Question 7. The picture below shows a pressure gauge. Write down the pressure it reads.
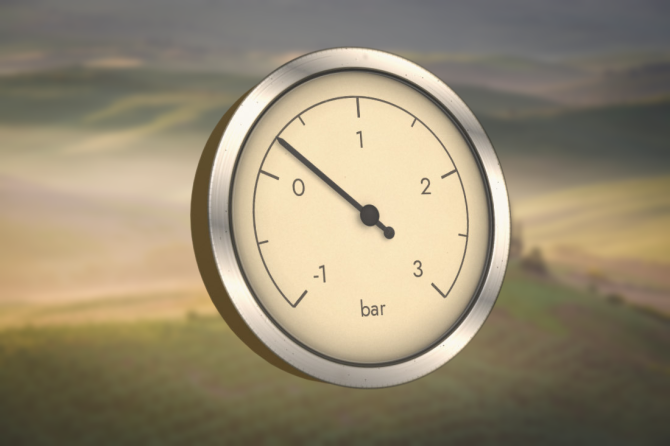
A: 0.25 bar
